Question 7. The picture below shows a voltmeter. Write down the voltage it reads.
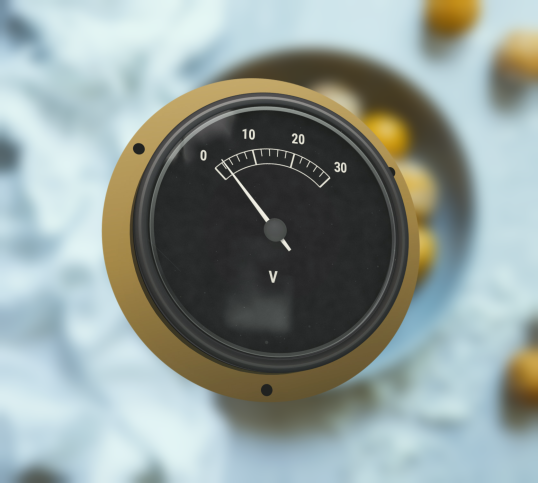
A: 2 V
